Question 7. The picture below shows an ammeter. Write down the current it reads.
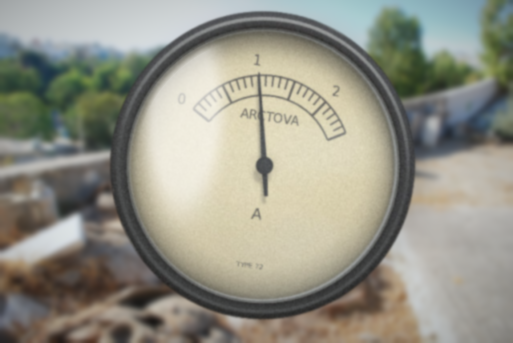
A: 1 A
